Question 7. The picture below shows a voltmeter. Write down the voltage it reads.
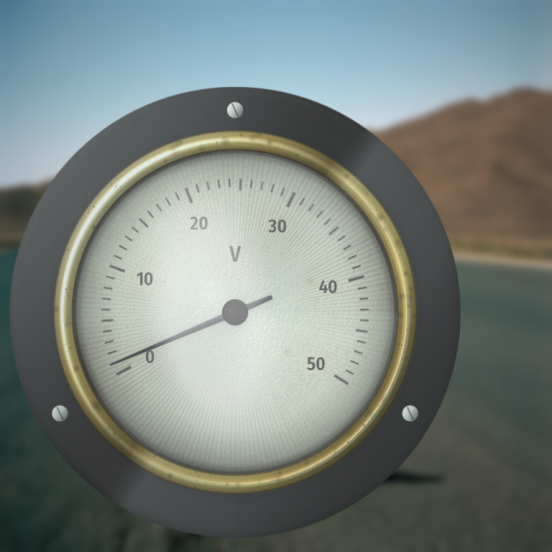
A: 1 V
